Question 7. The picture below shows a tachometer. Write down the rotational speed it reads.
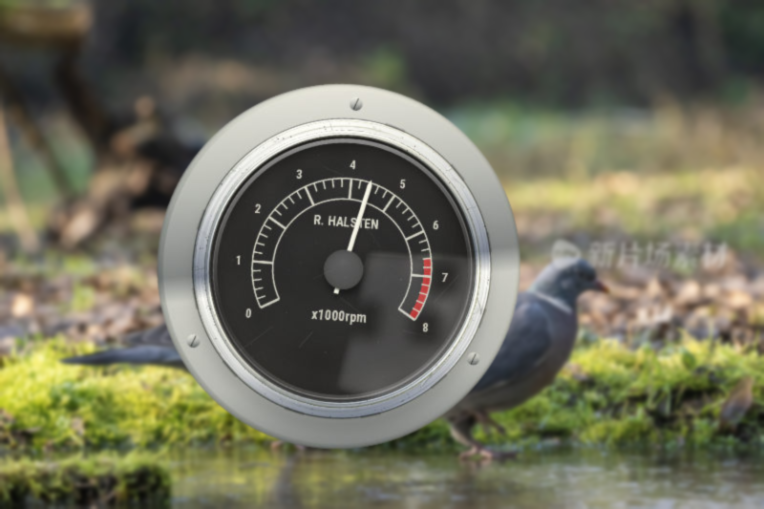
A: 4400 rpm
